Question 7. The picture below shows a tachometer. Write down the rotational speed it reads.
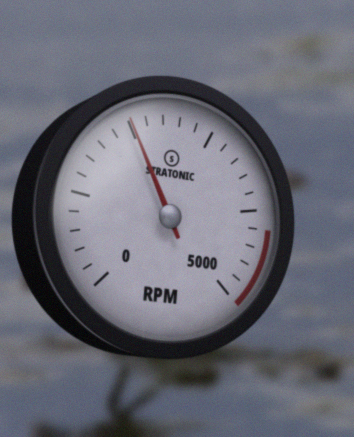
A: 2000 rpm
